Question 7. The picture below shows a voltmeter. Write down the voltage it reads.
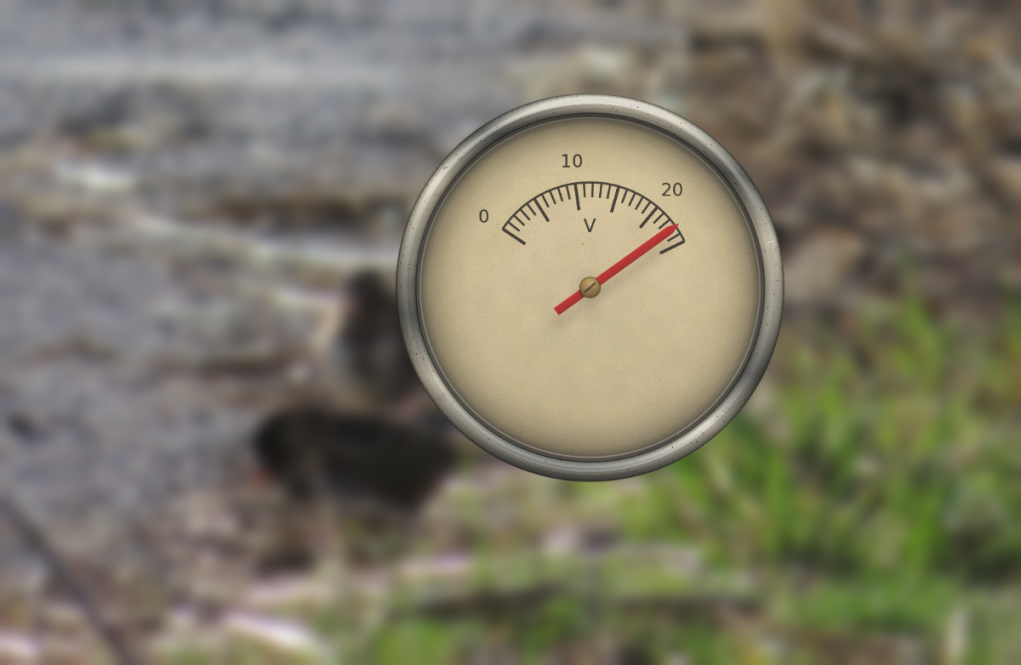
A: 23 V
